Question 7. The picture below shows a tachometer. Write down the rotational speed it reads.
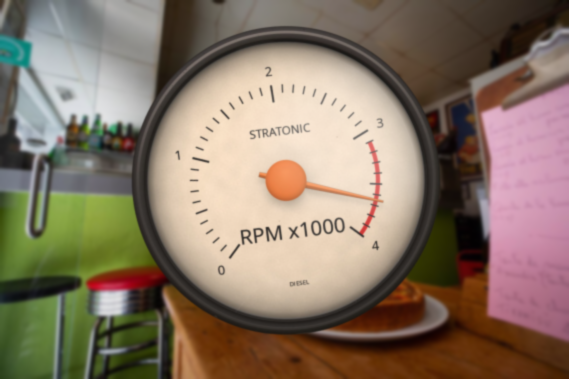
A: 3650 rpm
